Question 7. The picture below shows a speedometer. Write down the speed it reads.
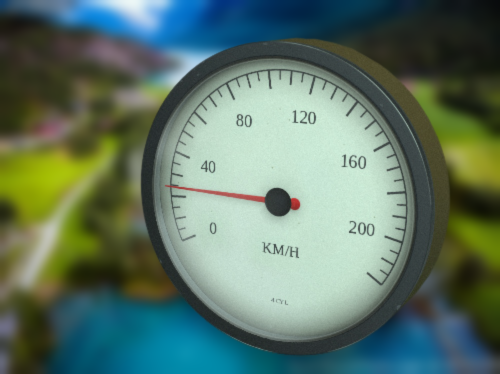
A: 25 km/h
